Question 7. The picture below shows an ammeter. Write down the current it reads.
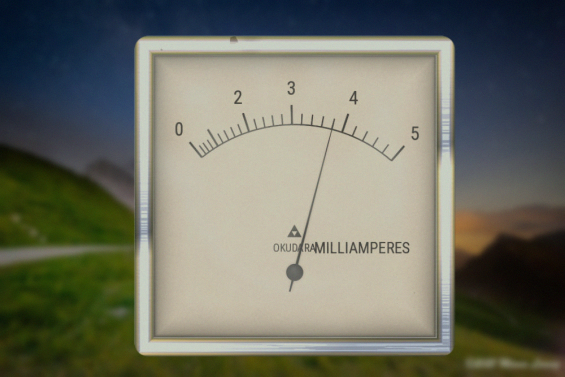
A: 3.8 mA
